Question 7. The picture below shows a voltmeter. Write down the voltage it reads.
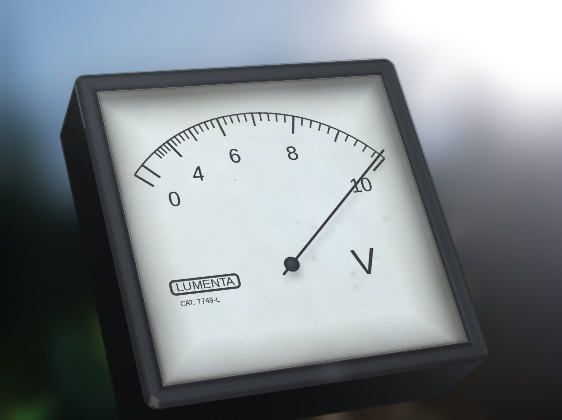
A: 9.9 V
